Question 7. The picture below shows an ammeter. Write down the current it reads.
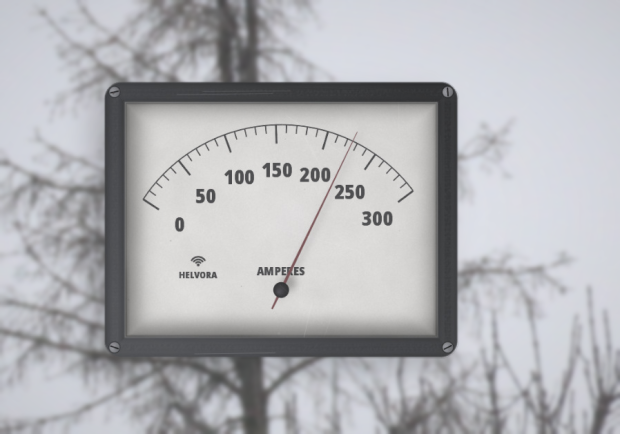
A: 225 A
